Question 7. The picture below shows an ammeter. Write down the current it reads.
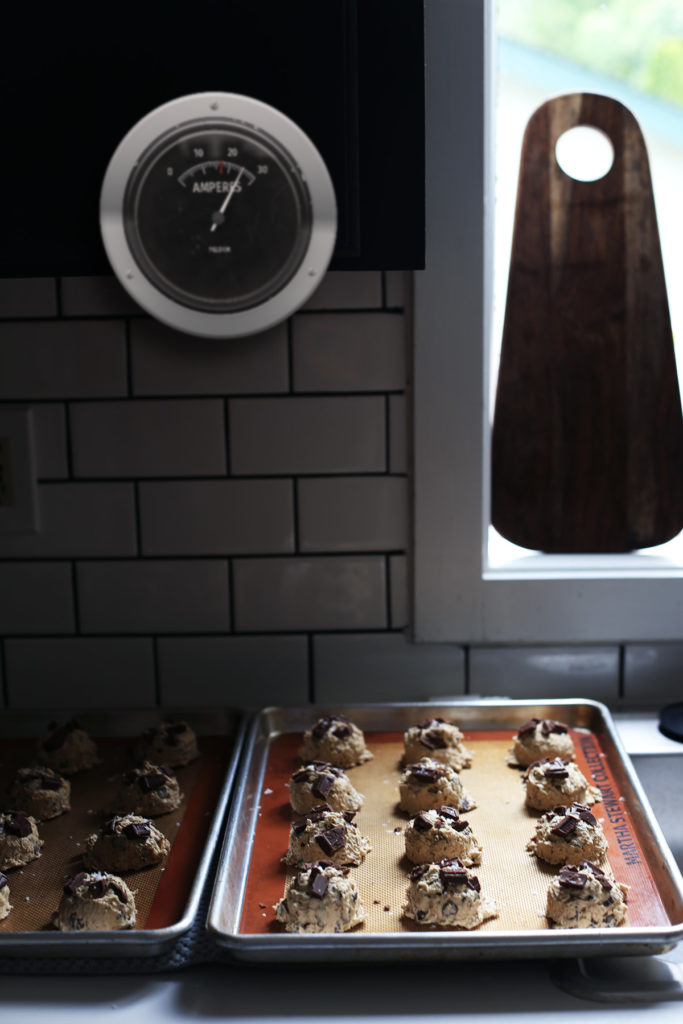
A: 25 A
